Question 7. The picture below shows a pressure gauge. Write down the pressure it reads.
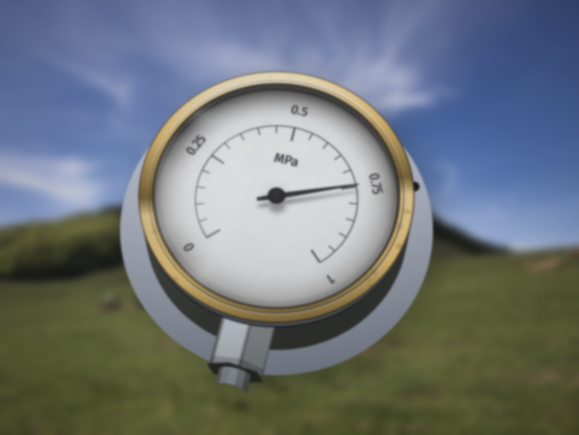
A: 0.75 MPa
